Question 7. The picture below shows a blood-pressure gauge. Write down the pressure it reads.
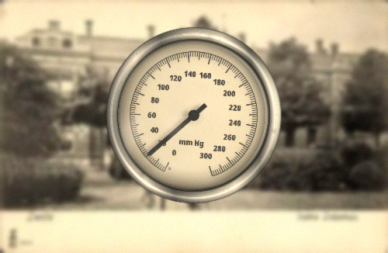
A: 20 mmHg
